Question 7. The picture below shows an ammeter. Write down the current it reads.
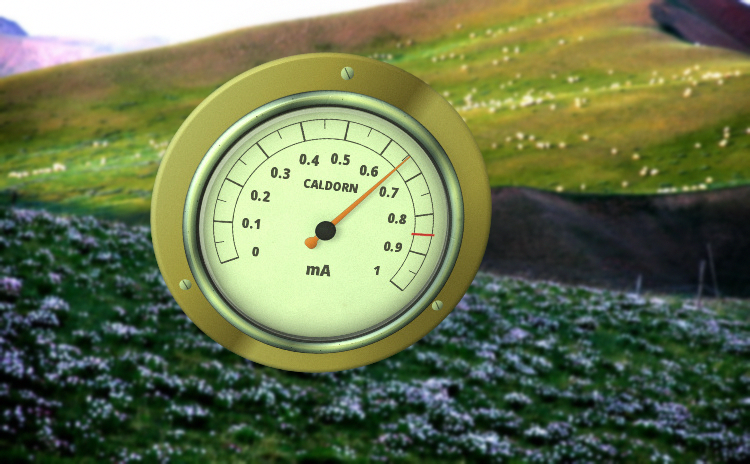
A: 0.65 mA
